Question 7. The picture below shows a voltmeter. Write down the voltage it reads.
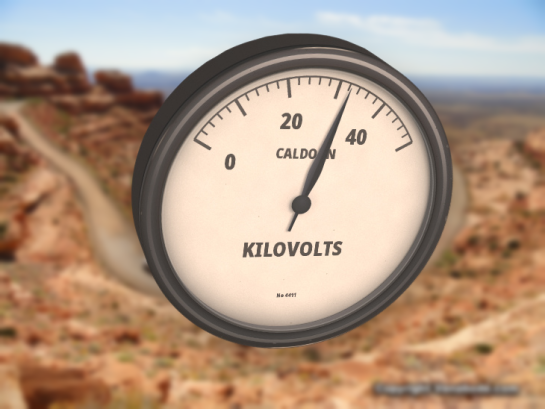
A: 32 kV
